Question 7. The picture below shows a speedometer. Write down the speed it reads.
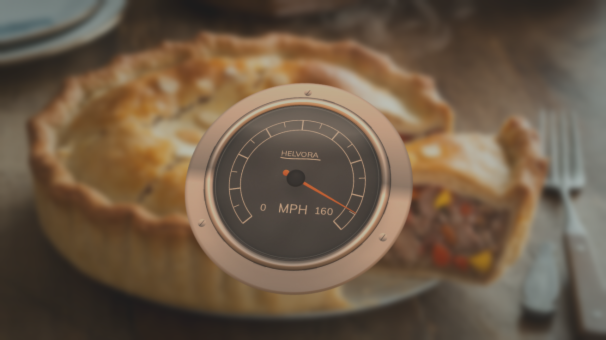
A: 150 mph
